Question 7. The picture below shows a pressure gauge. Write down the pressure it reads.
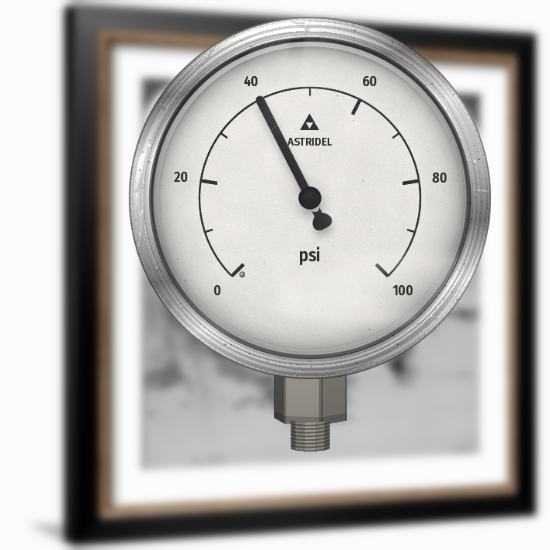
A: 40 psi
